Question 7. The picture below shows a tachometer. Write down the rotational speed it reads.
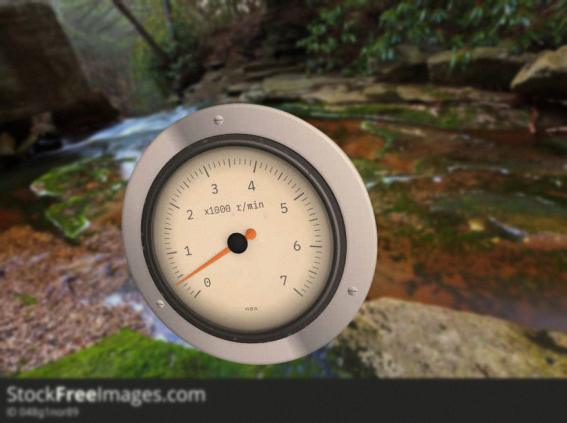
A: 400 rpm
